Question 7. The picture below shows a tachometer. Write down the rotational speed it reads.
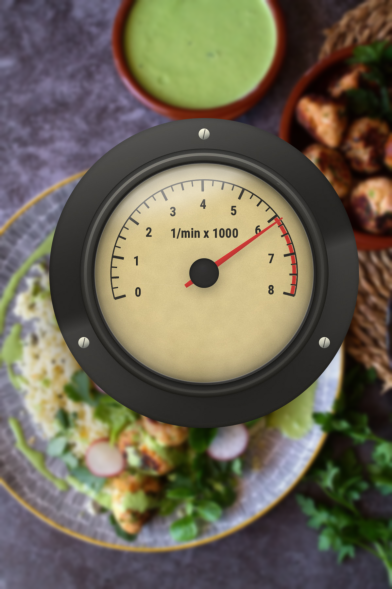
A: 6125 rpm
